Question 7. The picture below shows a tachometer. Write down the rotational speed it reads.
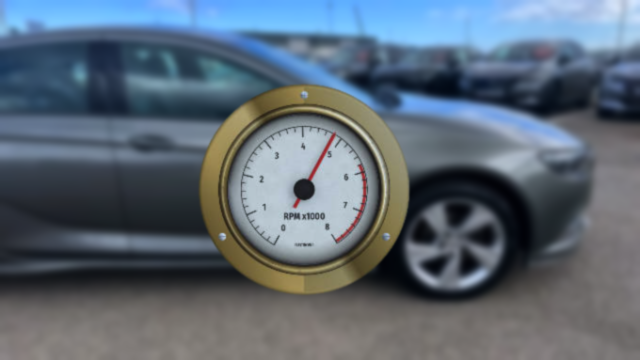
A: 4800 rpm
